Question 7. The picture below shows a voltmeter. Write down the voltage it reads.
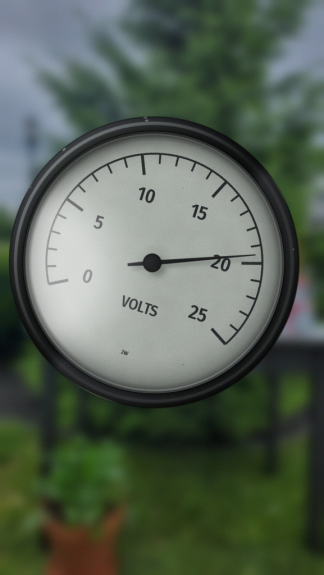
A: 19.5 V
